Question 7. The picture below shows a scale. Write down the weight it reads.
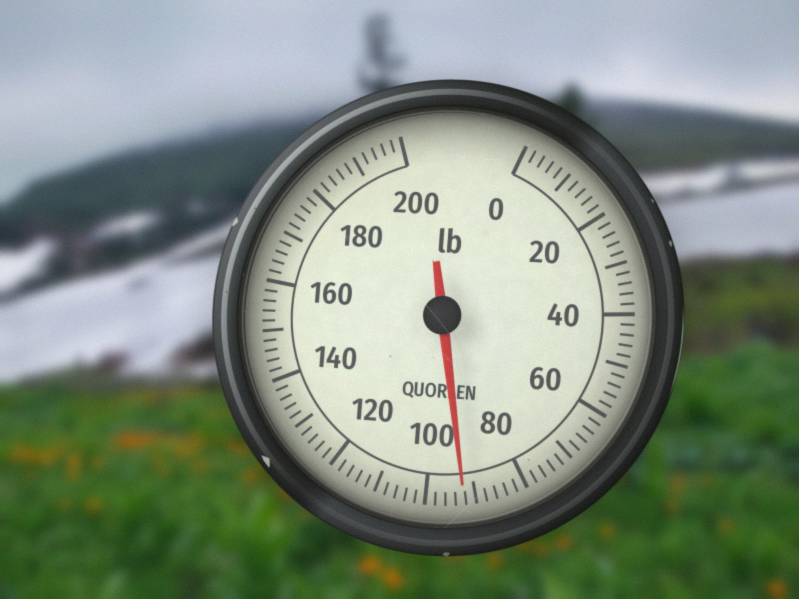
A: 92 lb
